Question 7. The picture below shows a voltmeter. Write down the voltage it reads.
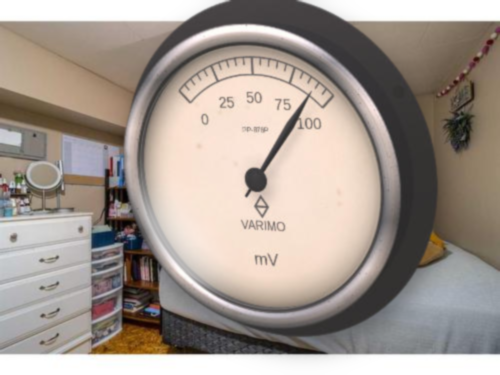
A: 90 mV
